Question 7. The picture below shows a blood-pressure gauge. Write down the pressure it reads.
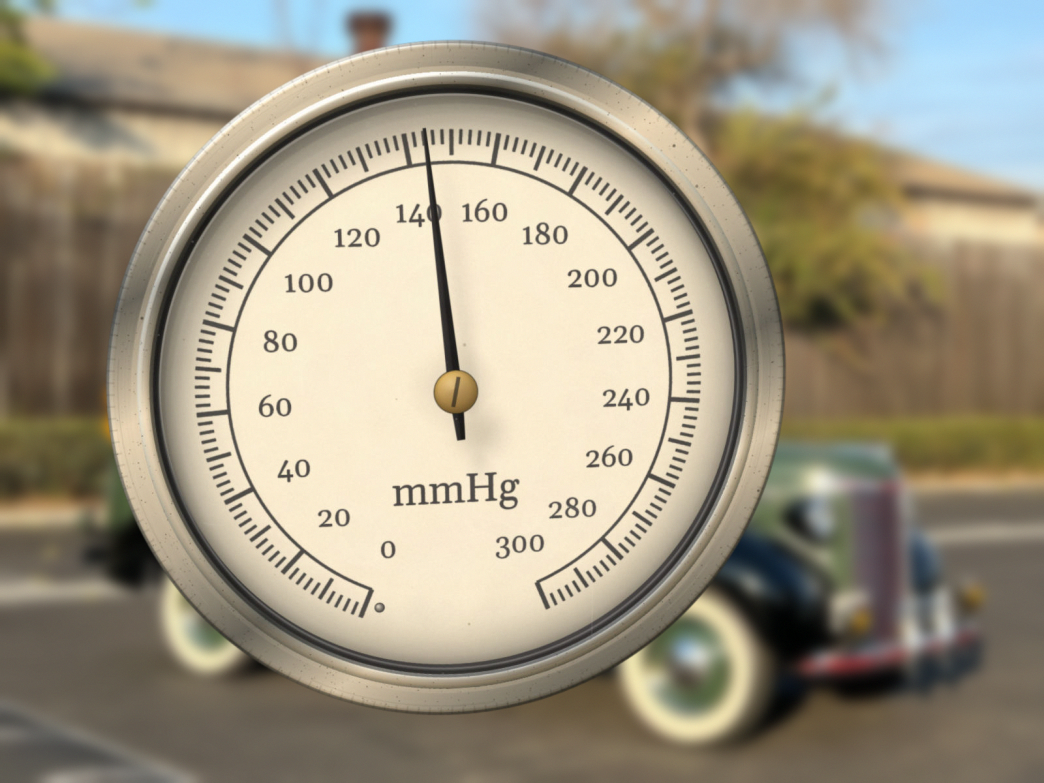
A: 144 mmHg
